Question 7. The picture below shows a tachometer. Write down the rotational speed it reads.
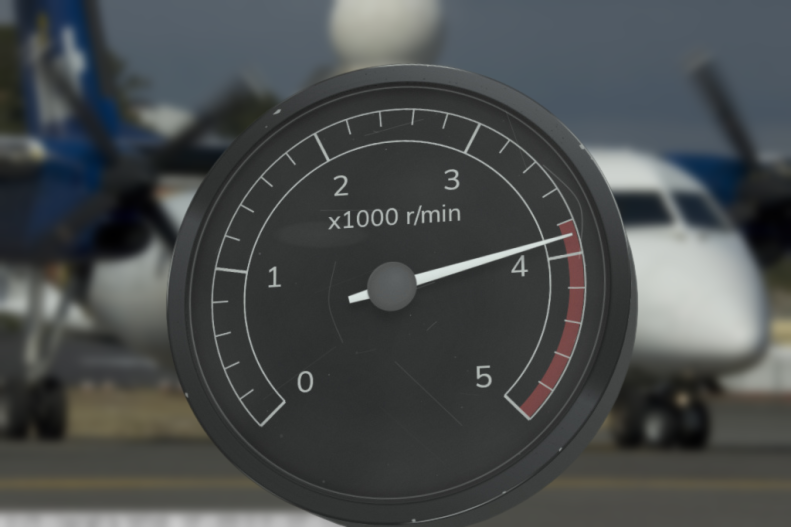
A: 3900 rpm
